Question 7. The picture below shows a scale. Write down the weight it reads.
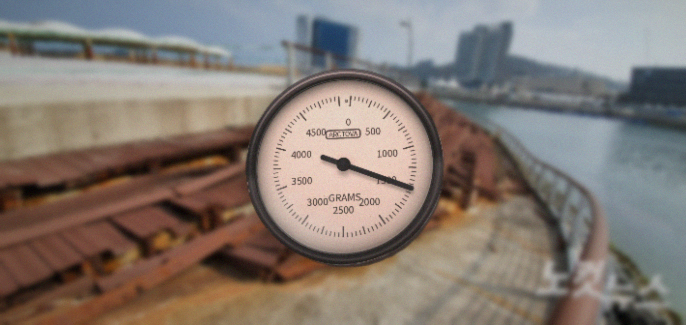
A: 1500 g
